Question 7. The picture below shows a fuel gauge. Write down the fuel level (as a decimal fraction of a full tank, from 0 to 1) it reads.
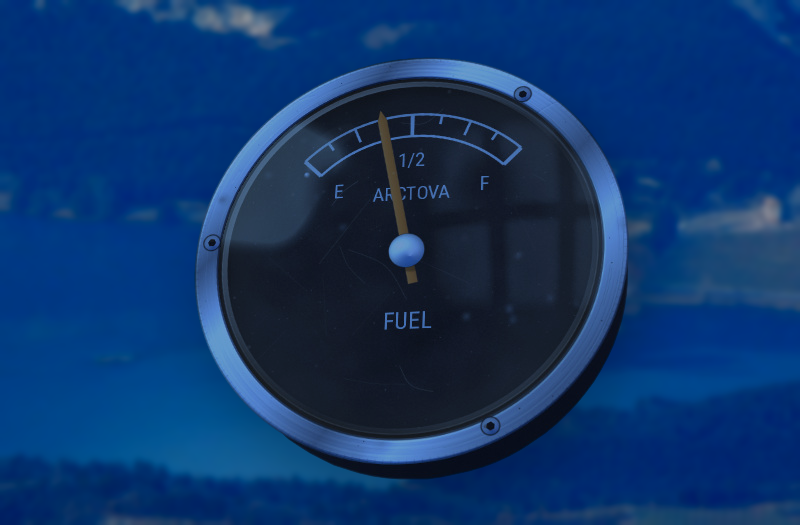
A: 0.375
